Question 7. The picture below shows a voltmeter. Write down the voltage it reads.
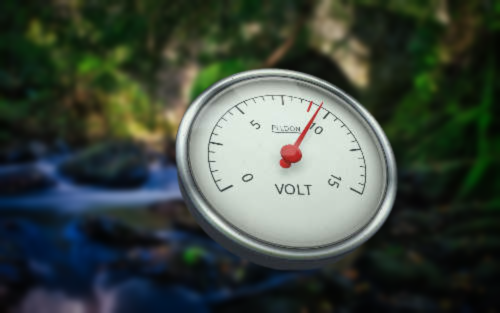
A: 9.5 V
